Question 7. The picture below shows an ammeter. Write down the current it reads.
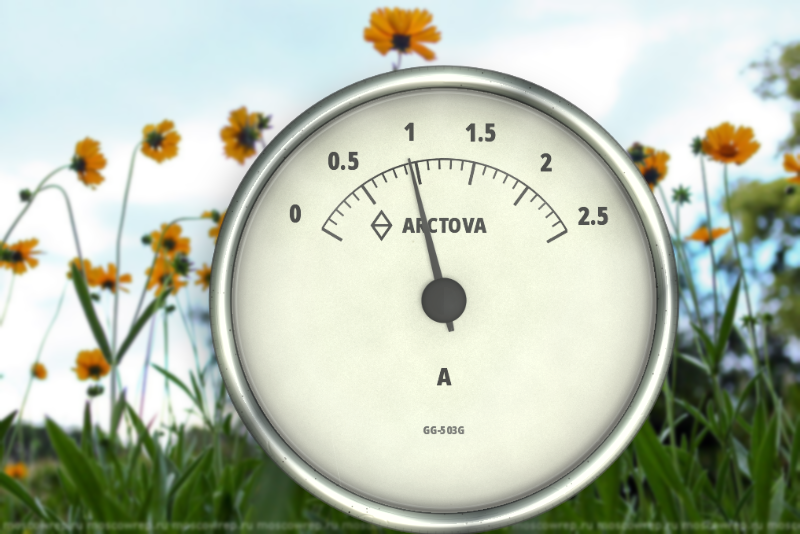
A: 0.95 A
